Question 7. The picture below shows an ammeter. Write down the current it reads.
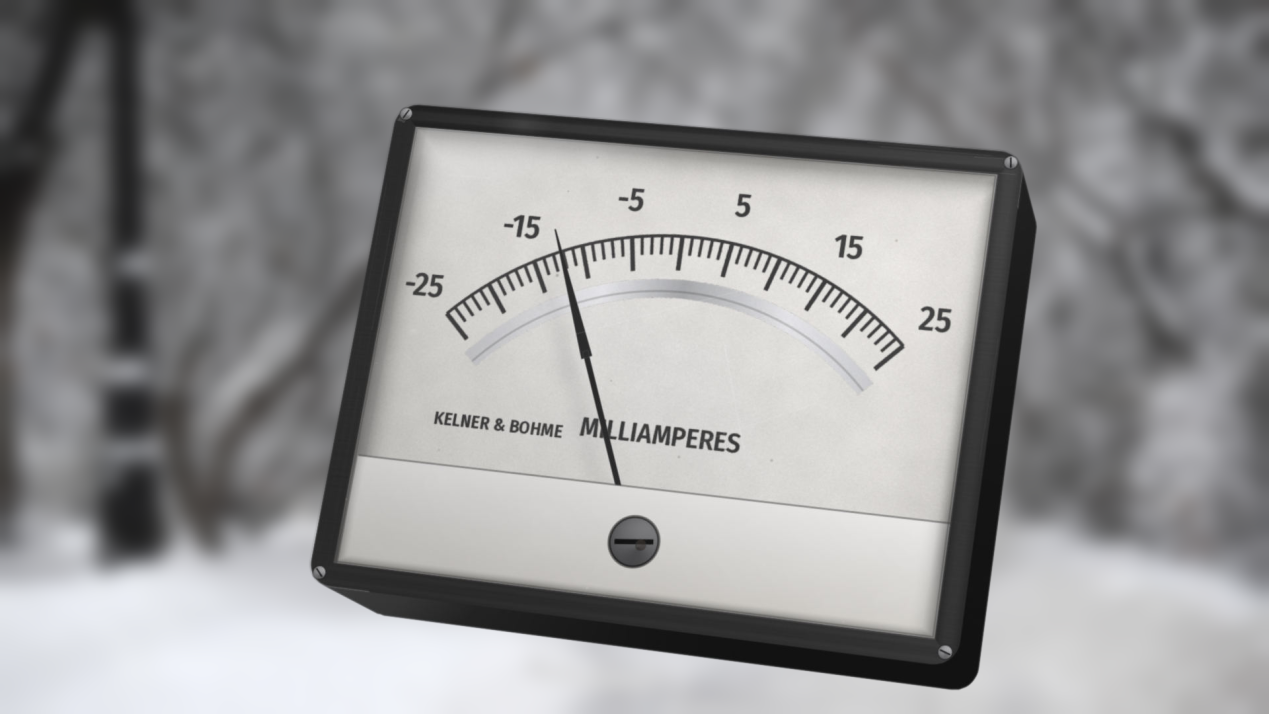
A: -12 mA
